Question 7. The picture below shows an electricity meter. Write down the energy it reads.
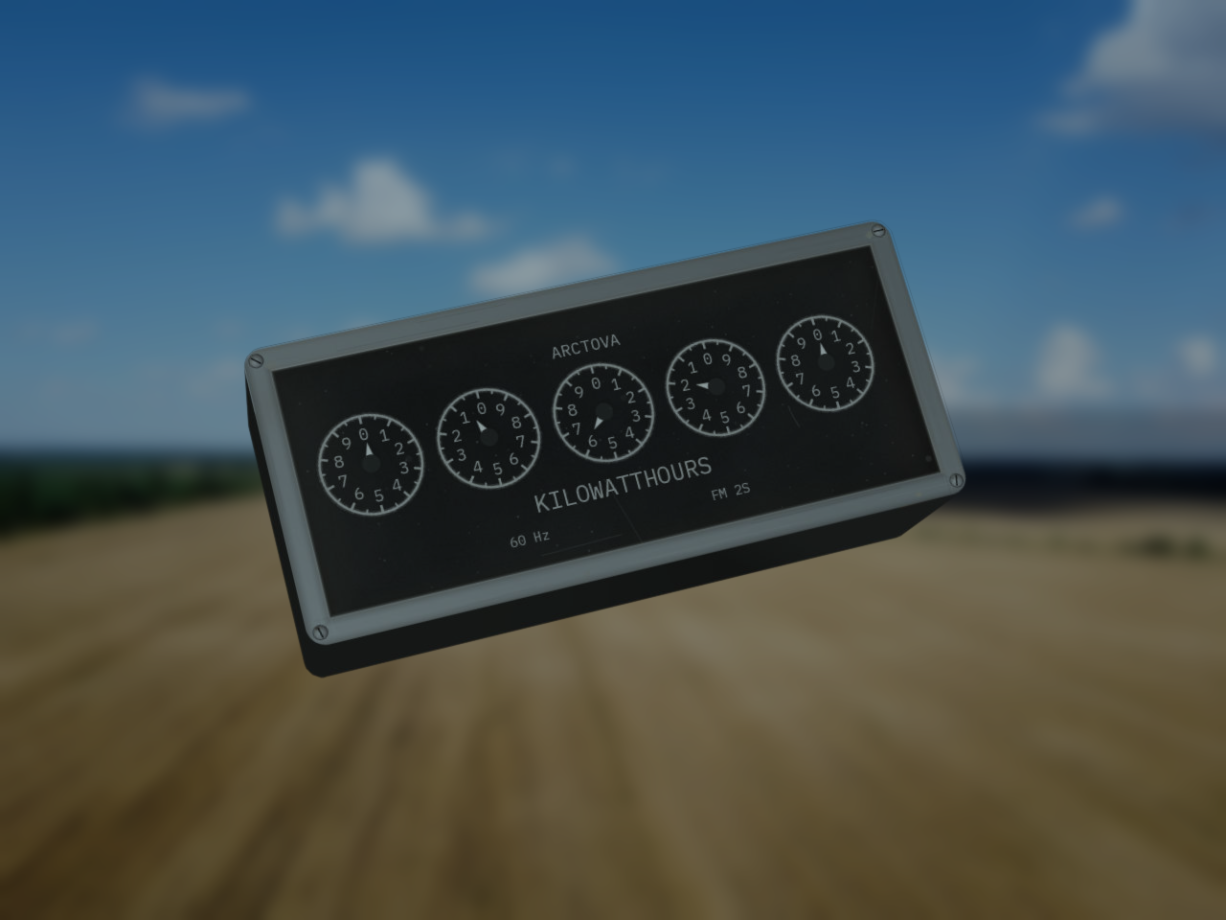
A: 620 kWh
